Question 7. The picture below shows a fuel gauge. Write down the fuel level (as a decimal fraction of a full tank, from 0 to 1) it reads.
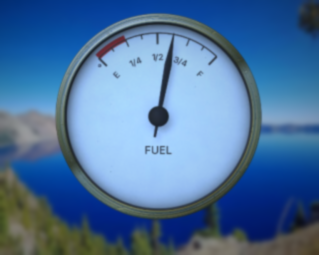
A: 0.625
